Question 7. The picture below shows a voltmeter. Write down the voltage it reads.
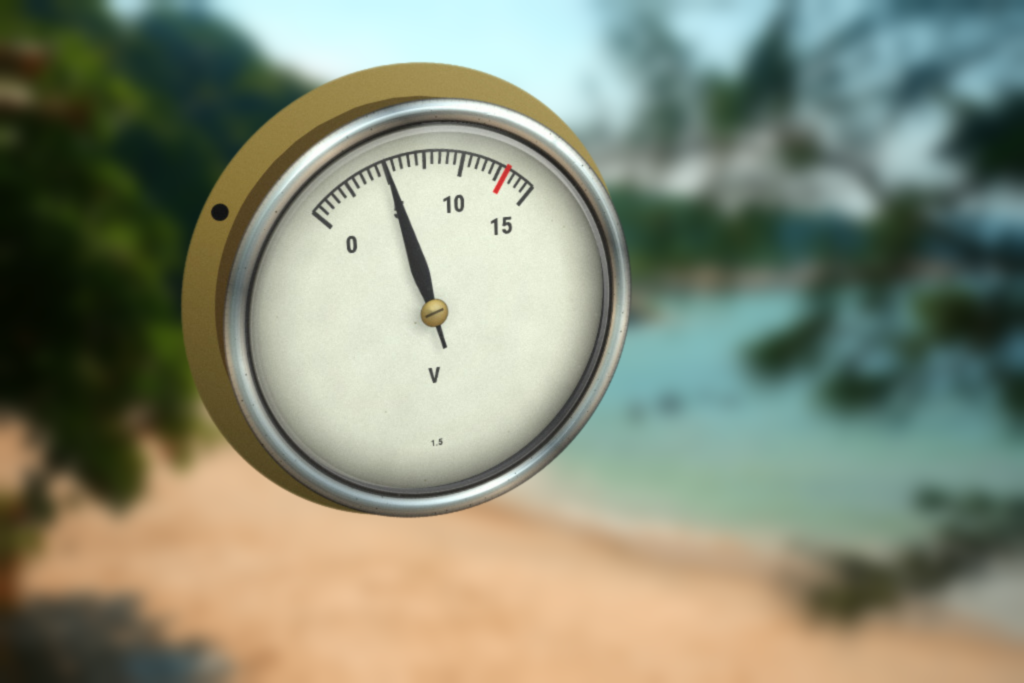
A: 5 V
